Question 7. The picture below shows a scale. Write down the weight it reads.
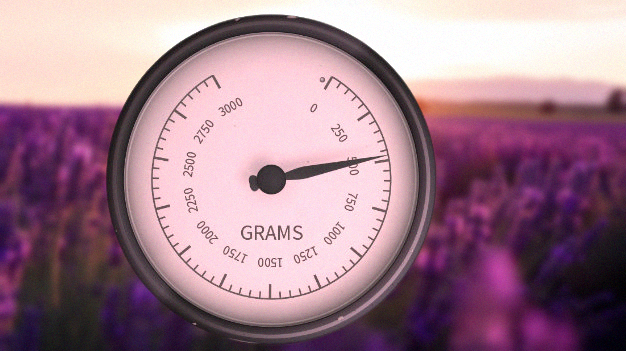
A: 475 g
